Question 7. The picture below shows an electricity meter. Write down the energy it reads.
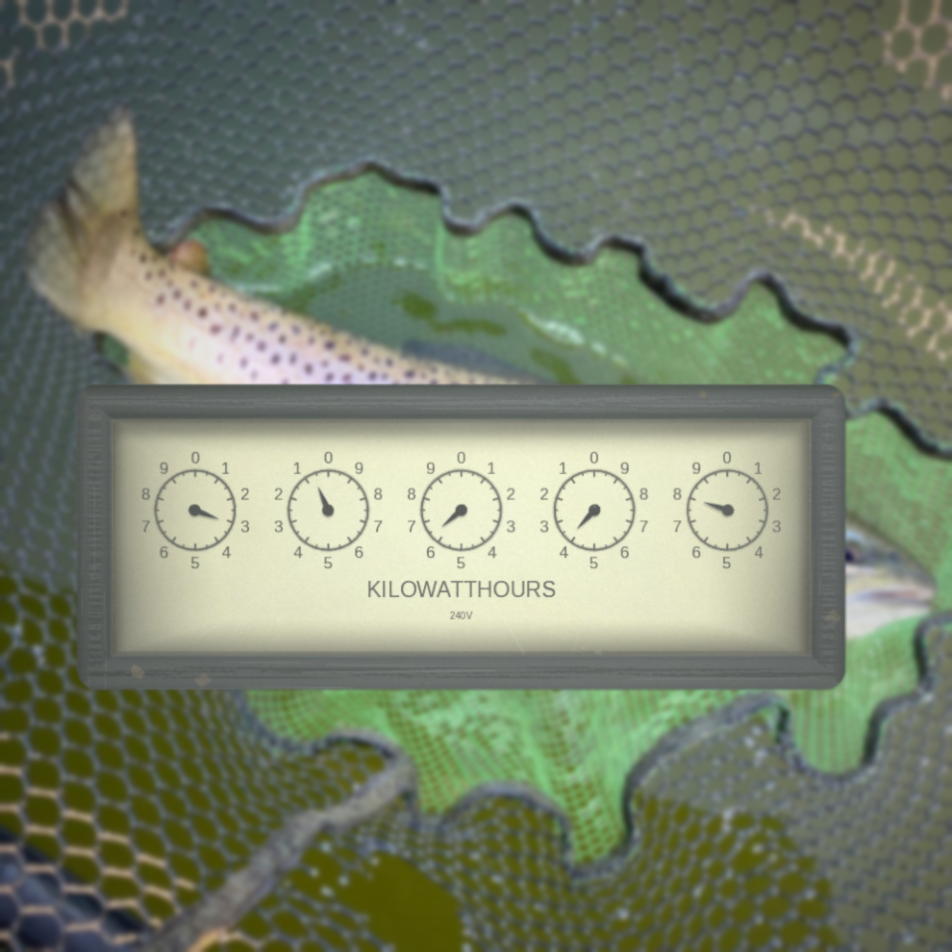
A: 30638 kWh
